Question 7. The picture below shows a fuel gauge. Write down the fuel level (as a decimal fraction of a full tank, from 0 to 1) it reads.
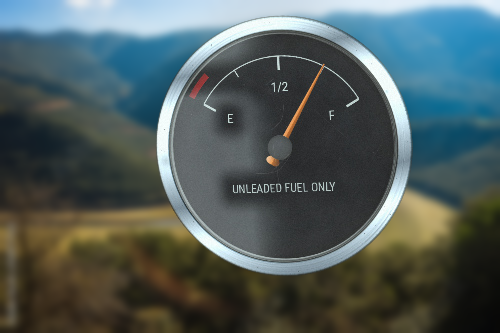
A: 0.75
